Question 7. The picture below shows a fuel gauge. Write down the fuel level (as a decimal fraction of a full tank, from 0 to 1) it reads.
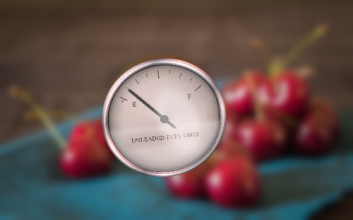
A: 0.125
